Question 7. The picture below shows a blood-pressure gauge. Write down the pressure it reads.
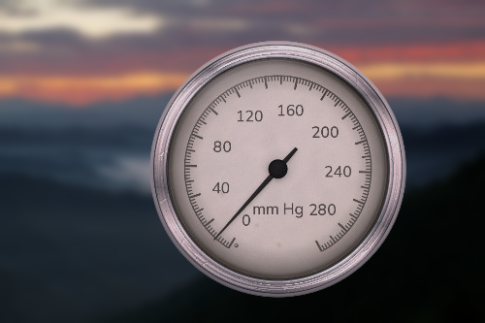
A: 10 mmHg
